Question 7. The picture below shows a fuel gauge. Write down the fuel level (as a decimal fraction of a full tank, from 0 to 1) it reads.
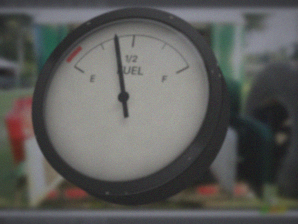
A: 0.375
